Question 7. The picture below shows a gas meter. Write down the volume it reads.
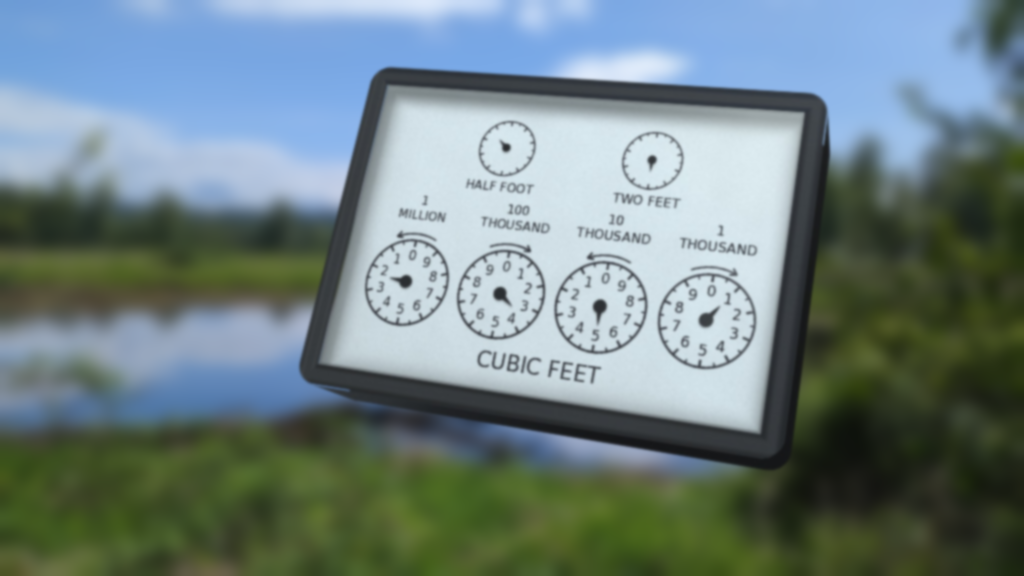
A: 235100 ft³
